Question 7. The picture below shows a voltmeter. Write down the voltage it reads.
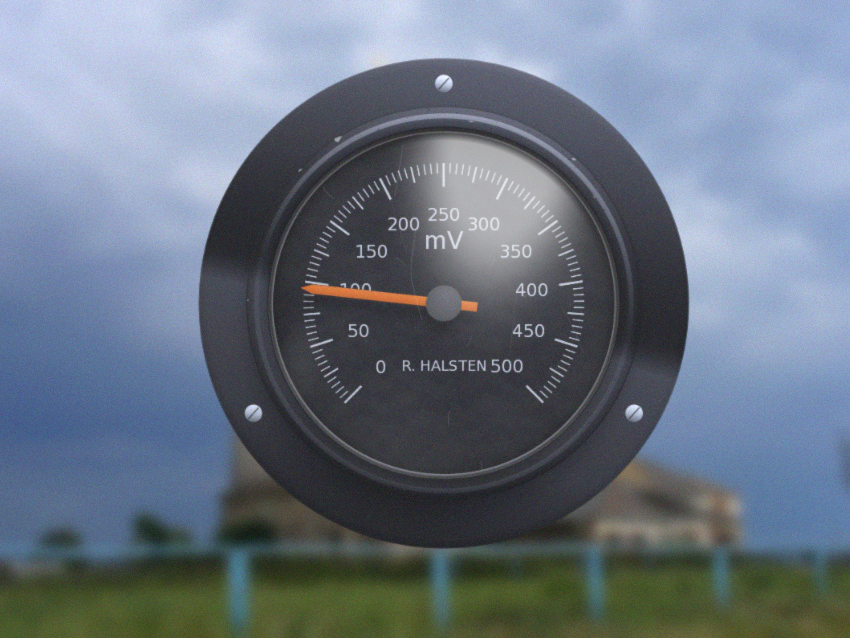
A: 95 mV
